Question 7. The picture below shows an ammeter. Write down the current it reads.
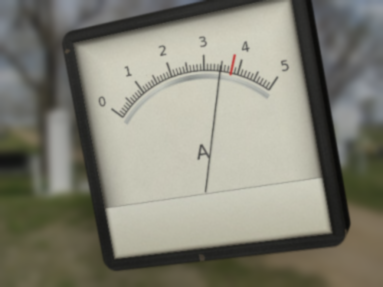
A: 3.5 A
